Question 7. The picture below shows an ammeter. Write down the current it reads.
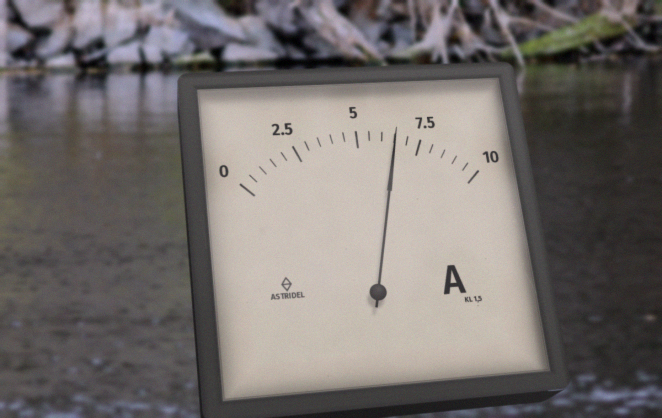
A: 6.5 A
